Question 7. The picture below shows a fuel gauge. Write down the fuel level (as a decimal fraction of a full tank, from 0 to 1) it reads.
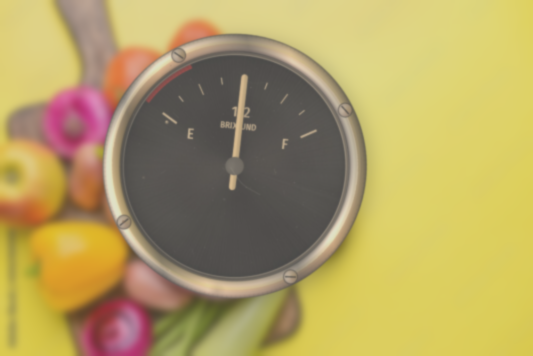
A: 0.5
